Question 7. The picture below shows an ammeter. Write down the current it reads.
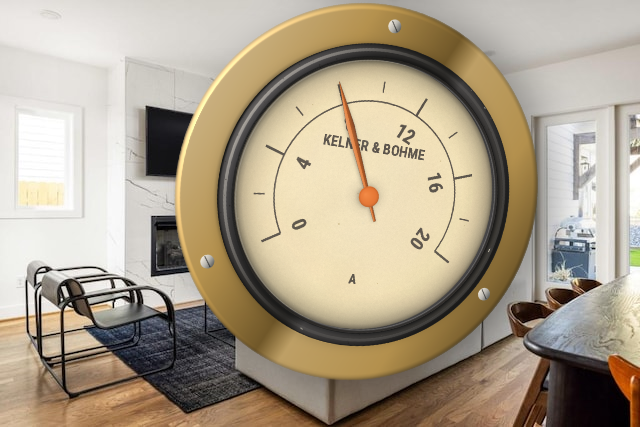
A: 8 A
